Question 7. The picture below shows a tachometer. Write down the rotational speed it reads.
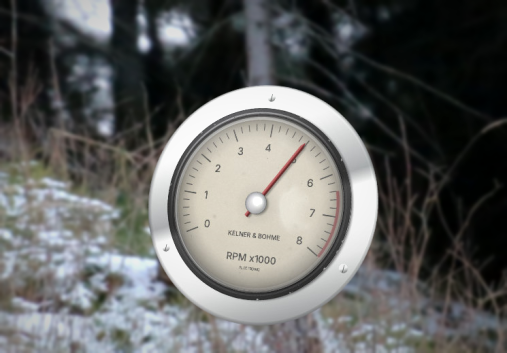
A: 5000 rpm
